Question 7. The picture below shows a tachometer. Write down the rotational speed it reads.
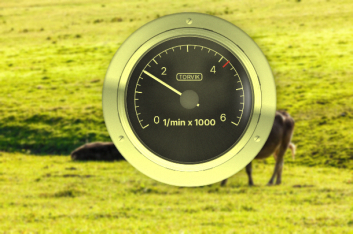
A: 1600 rpm
